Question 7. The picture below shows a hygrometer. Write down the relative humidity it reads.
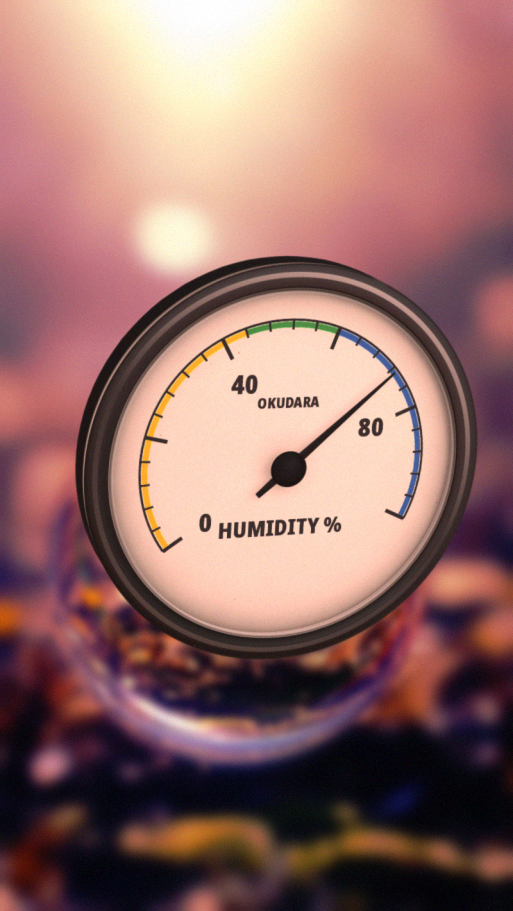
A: 72 %
